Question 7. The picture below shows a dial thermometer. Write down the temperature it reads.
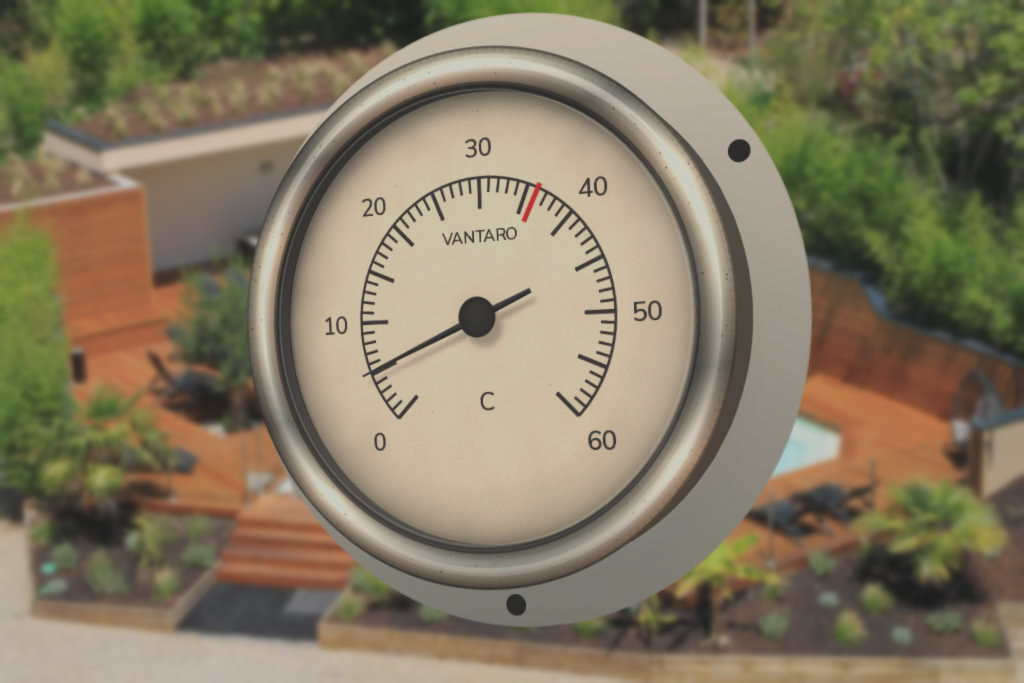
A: 5 °C
